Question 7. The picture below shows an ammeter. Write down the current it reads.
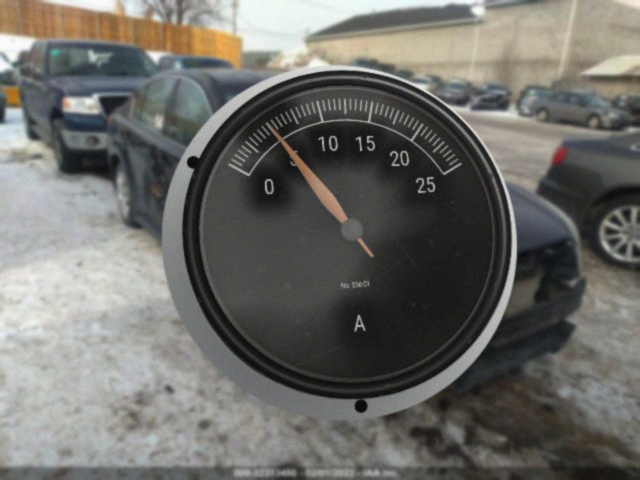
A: 5 A
